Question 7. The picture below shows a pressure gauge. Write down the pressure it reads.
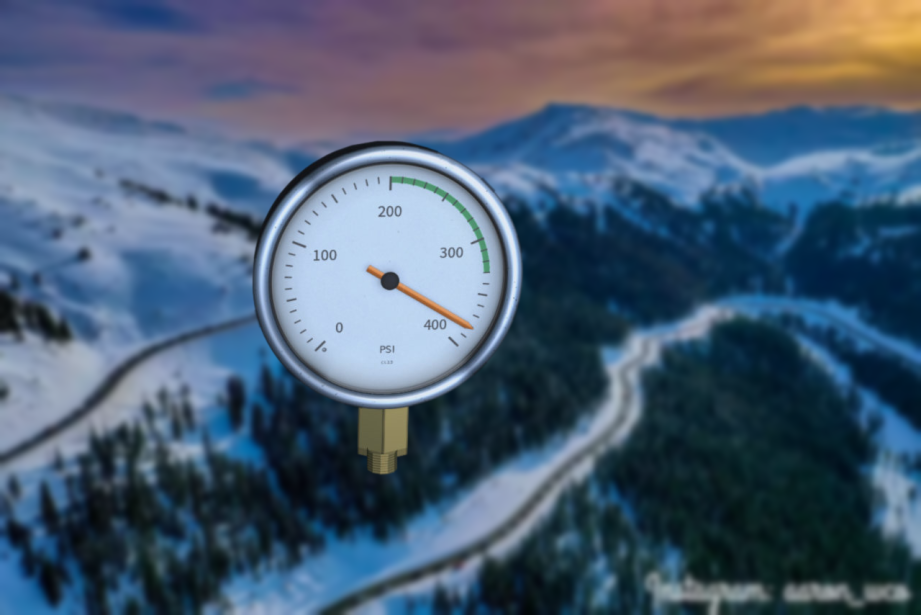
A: 380 psi
